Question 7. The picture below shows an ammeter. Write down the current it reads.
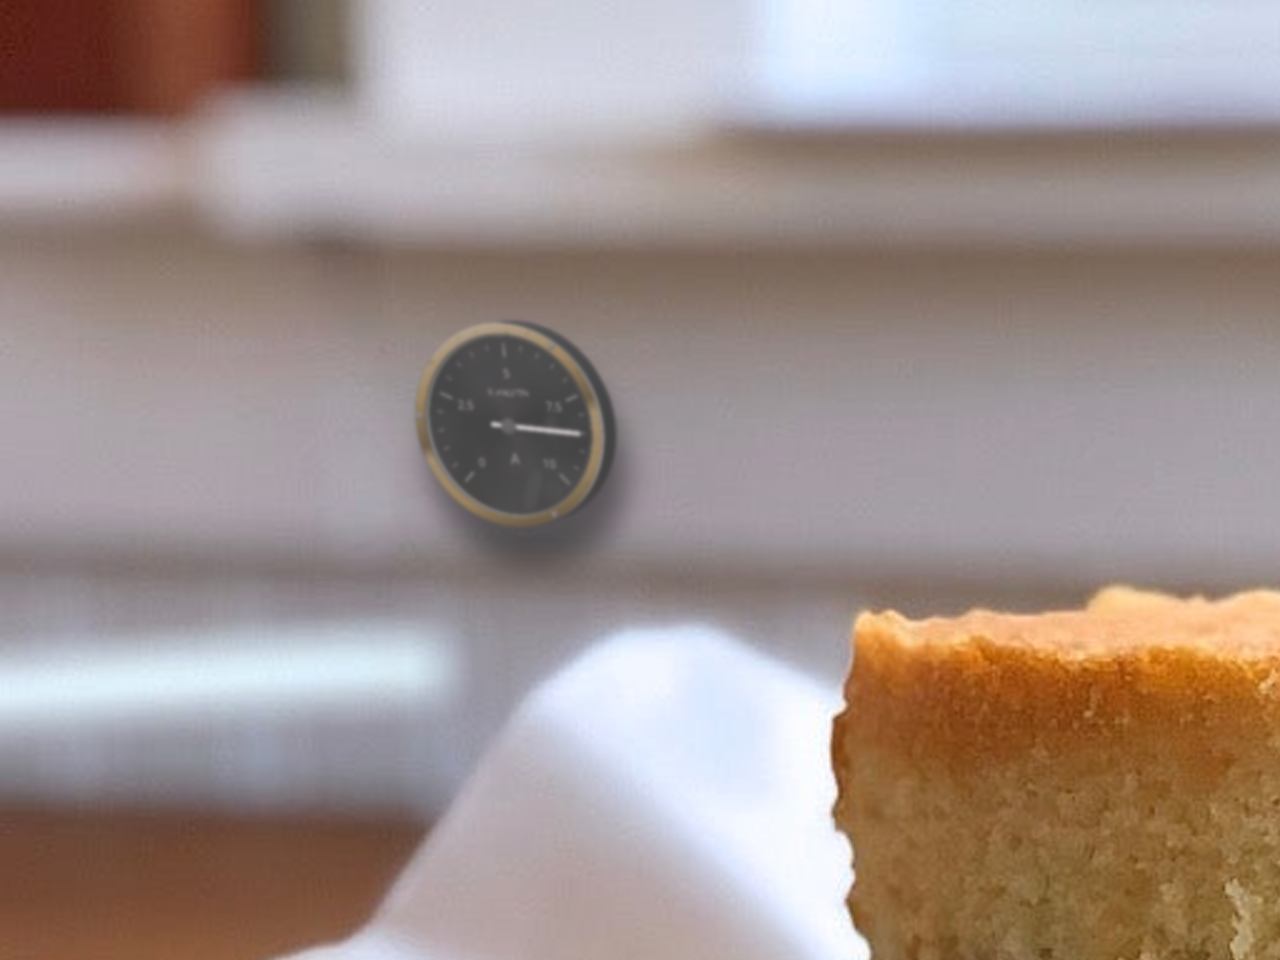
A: 8.5 A
